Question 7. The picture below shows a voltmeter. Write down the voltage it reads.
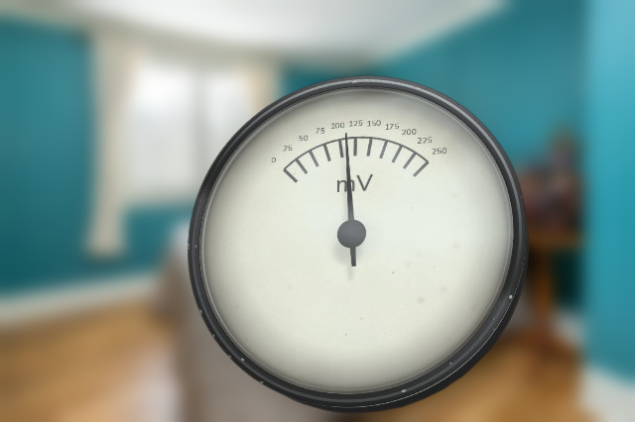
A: 112.5 mV
